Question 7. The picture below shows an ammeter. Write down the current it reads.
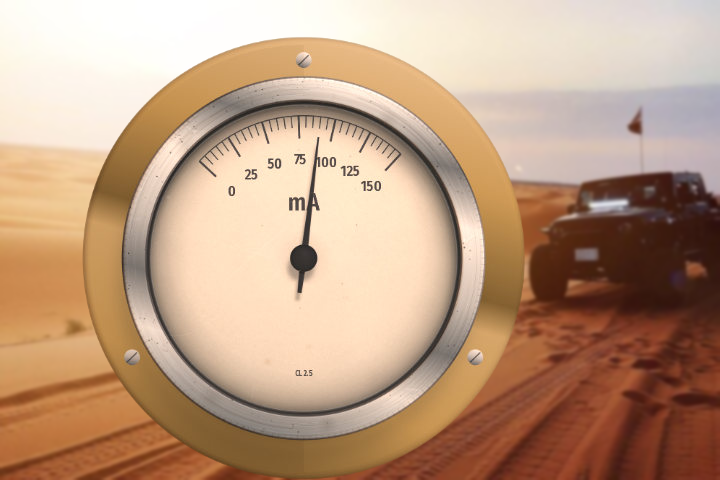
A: 90 mA
